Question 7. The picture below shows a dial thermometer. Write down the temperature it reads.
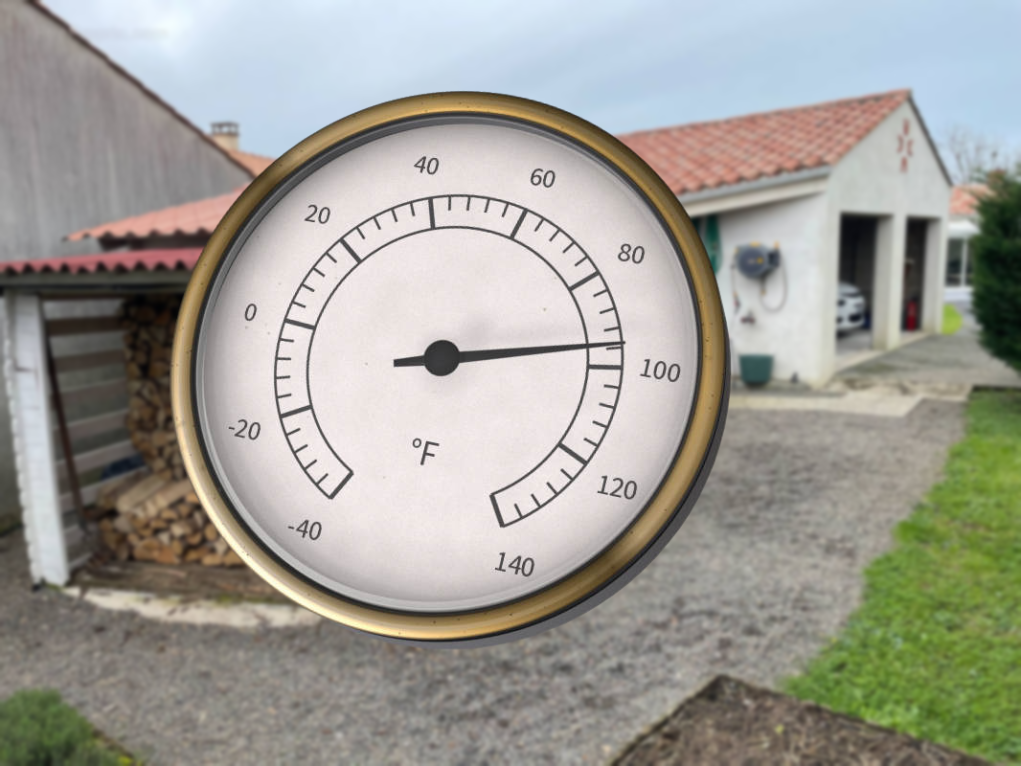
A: 96 °F
